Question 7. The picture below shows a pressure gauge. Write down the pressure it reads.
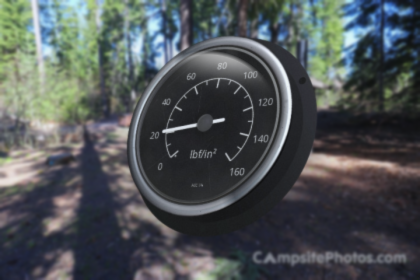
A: 20 psi
